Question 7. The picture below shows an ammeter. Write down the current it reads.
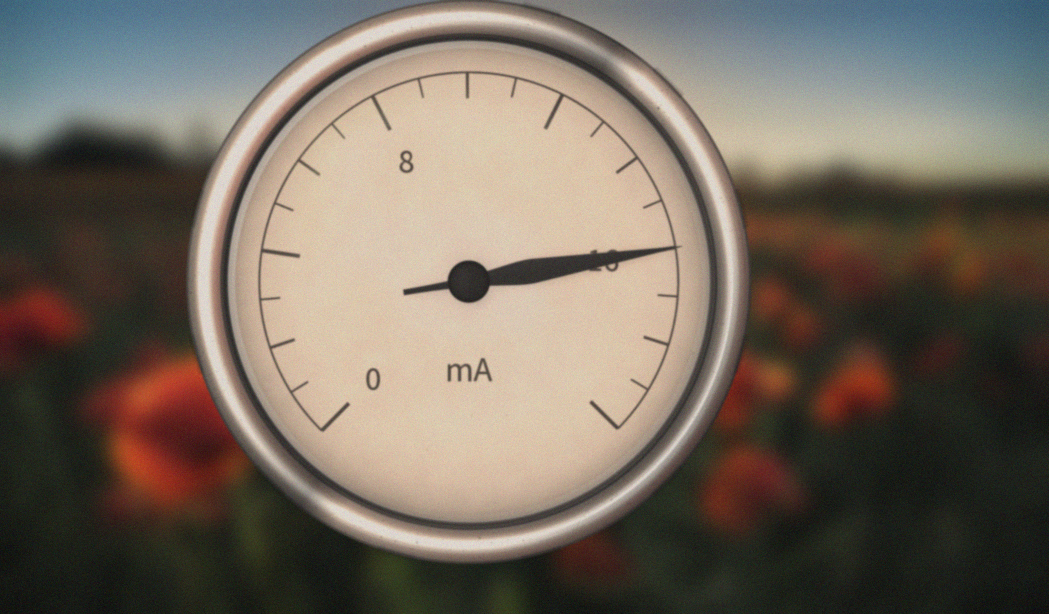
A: 16 mA
